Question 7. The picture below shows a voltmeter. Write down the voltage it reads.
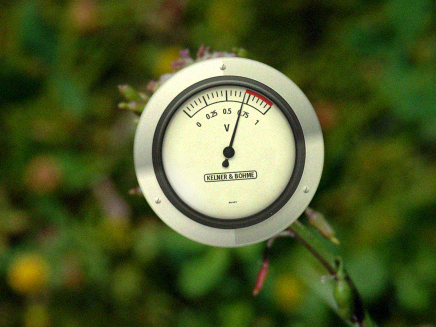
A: 0.7 V
